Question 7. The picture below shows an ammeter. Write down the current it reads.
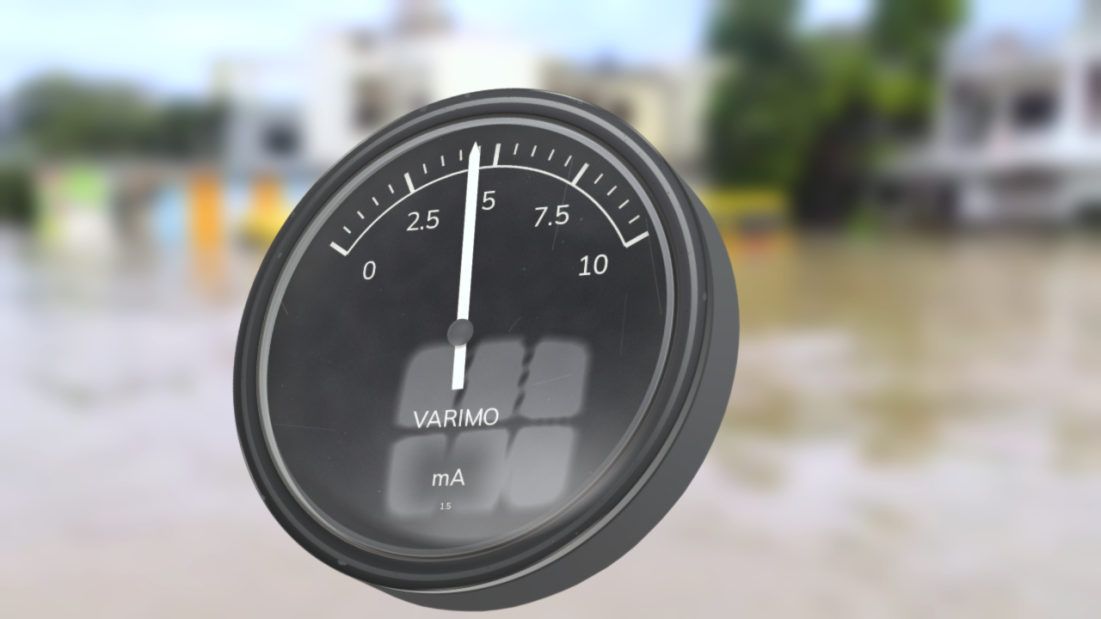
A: 4.5 mA
